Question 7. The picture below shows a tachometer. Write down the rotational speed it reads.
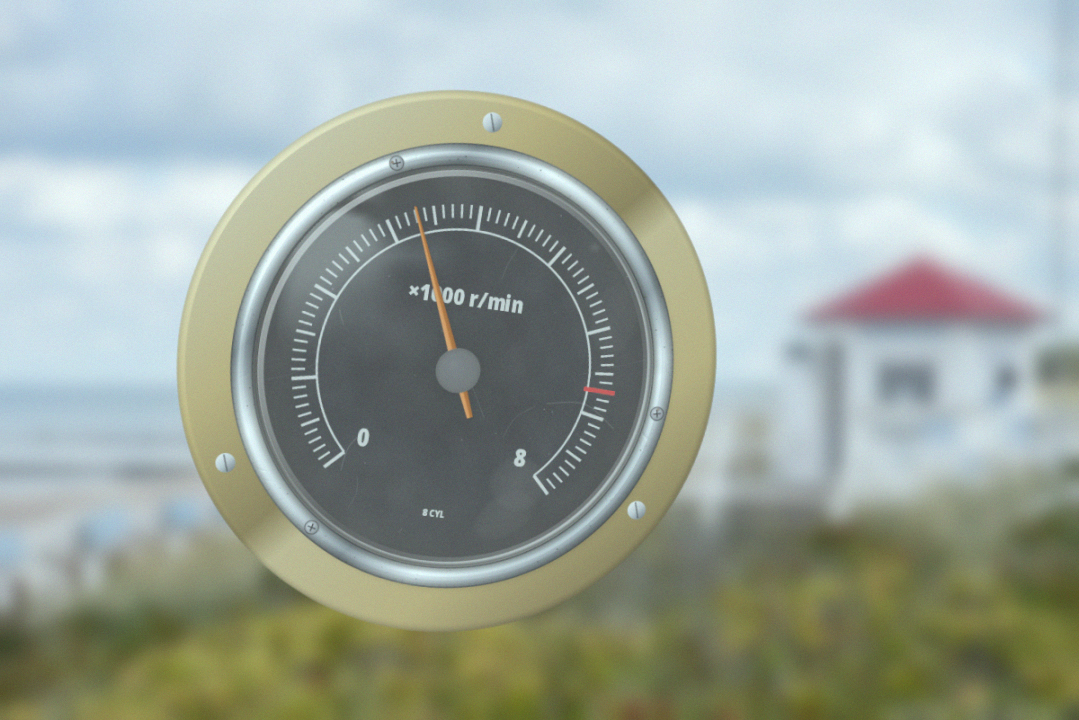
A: 3300 rpm
